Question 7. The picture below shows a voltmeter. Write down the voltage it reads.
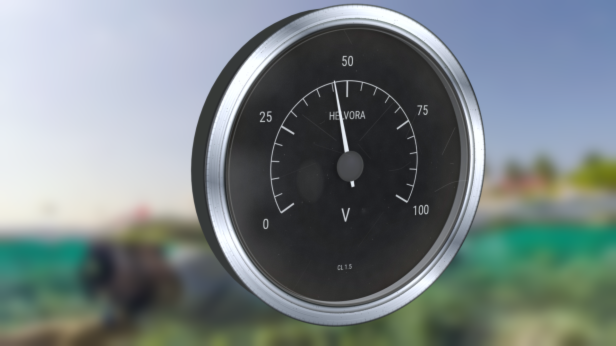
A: 45 V
